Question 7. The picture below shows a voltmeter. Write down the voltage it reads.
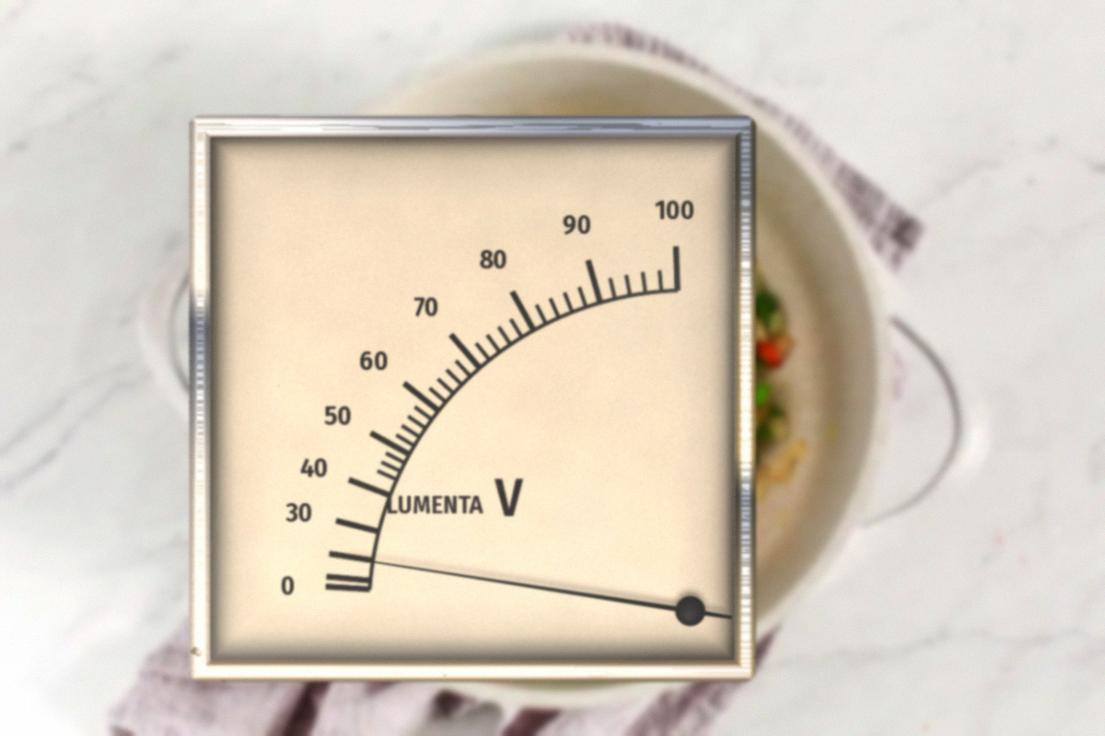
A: 20 V
